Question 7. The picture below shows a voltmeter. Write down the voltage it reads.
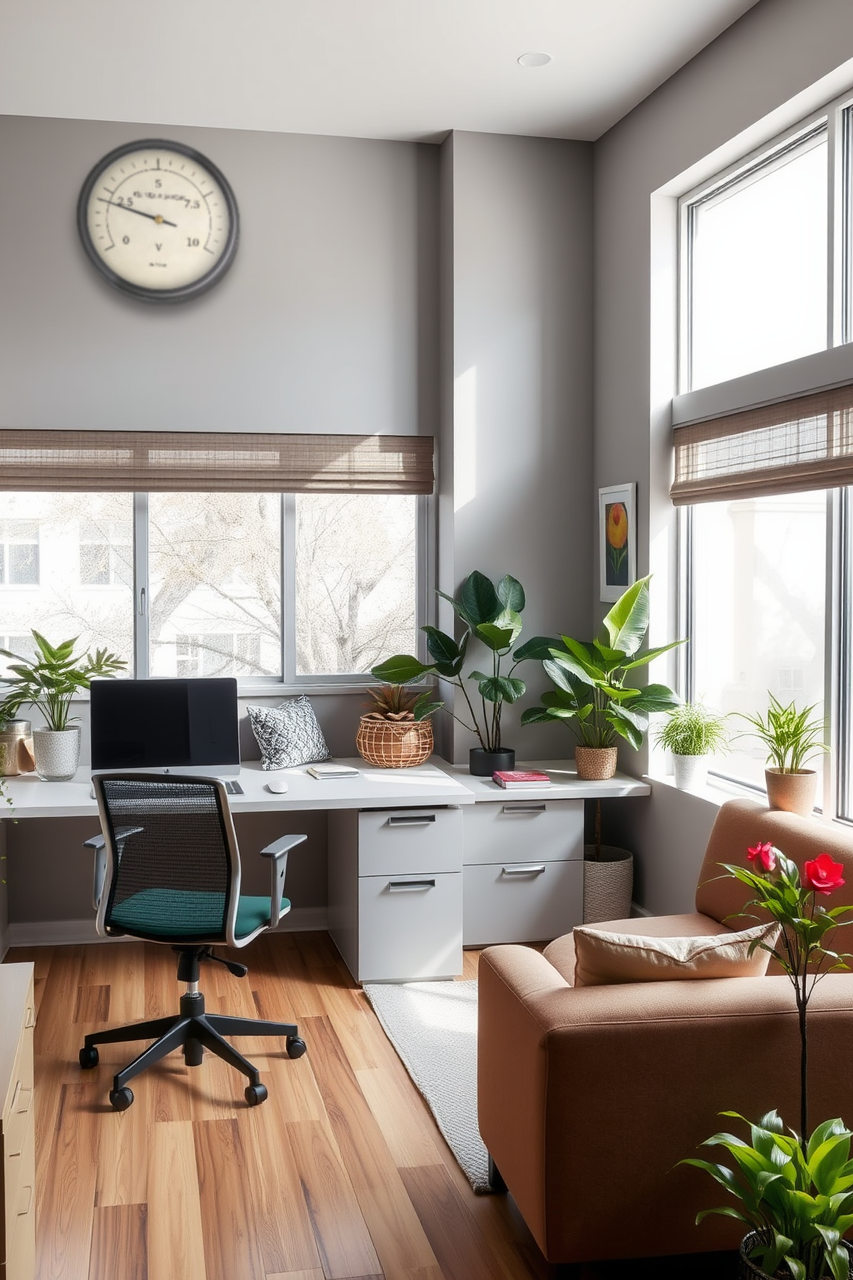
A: 2 V
